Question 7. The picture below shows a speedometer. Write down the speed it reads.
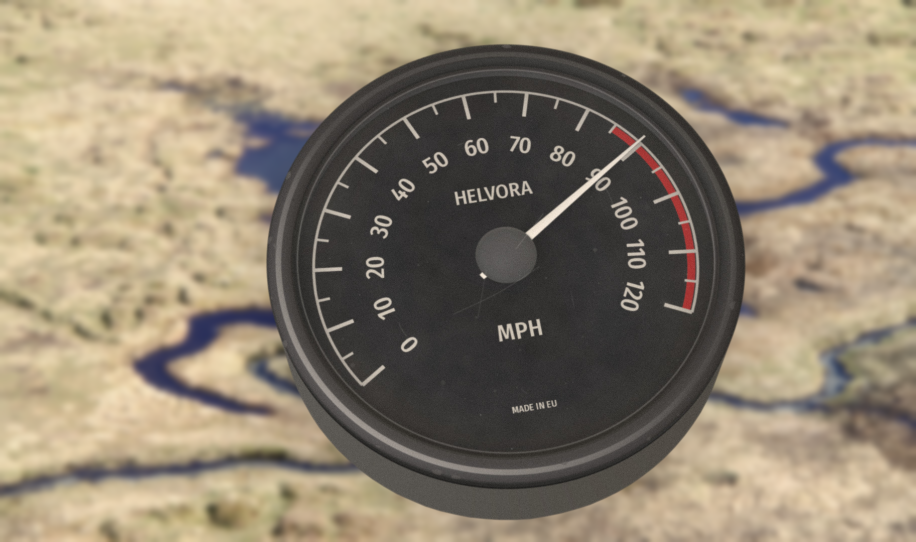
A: 90 mph
